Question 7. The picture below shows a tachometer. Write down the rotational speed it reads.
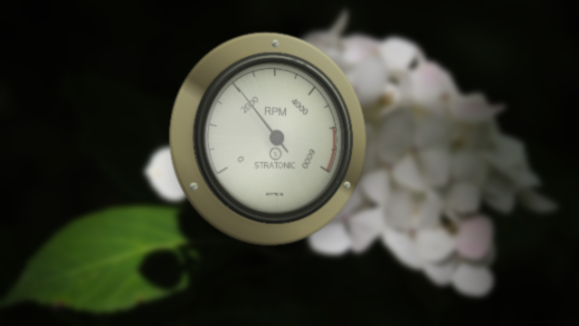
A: 2000 rpm
